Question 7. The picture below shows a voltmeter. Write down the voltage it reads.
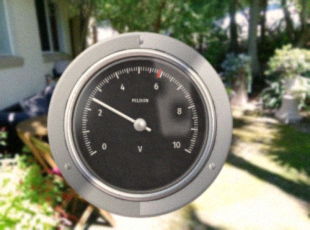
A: 2.5 V
